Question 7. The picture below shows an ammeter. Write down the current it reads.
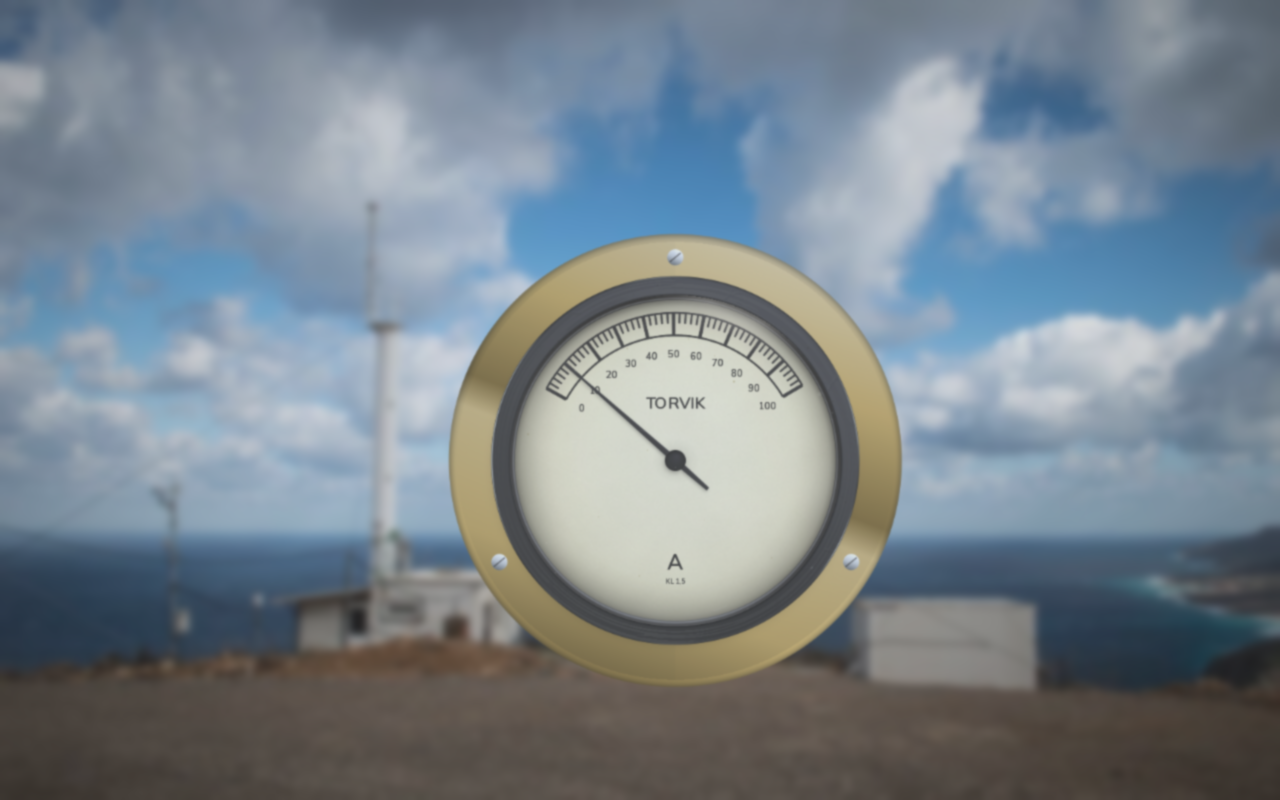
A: 10 A
